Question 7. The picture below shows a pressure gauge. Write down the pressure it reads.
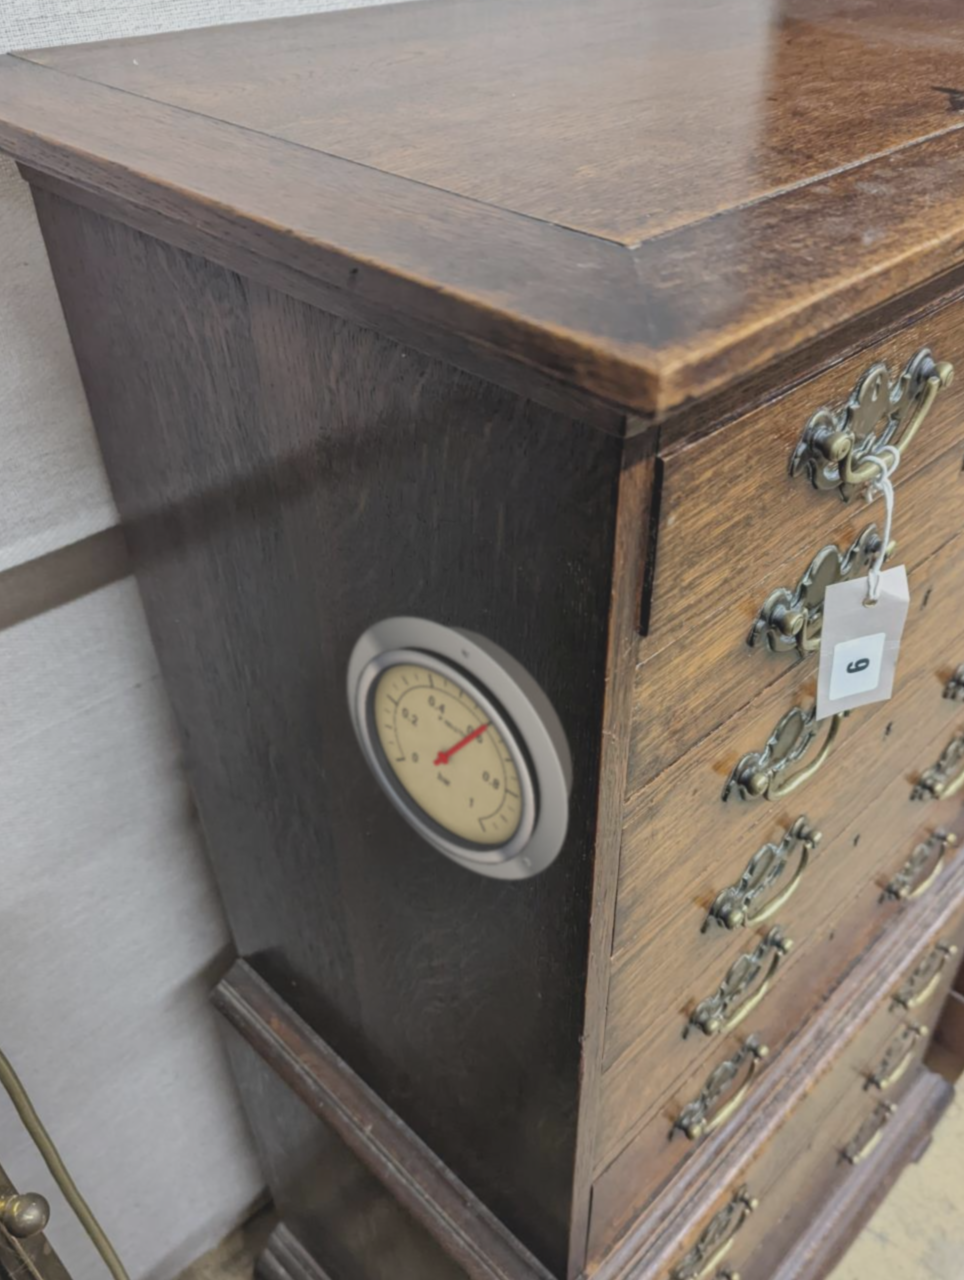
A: 0.6 bar
